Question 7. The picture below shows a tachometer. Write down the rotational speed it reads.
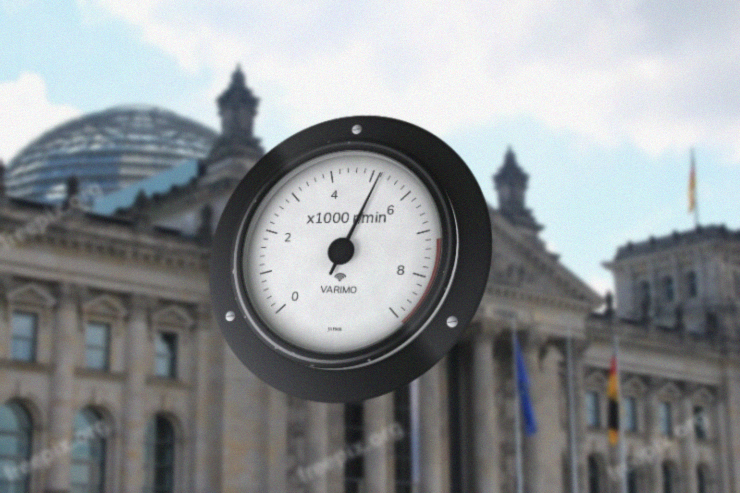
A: 5200 rpm
